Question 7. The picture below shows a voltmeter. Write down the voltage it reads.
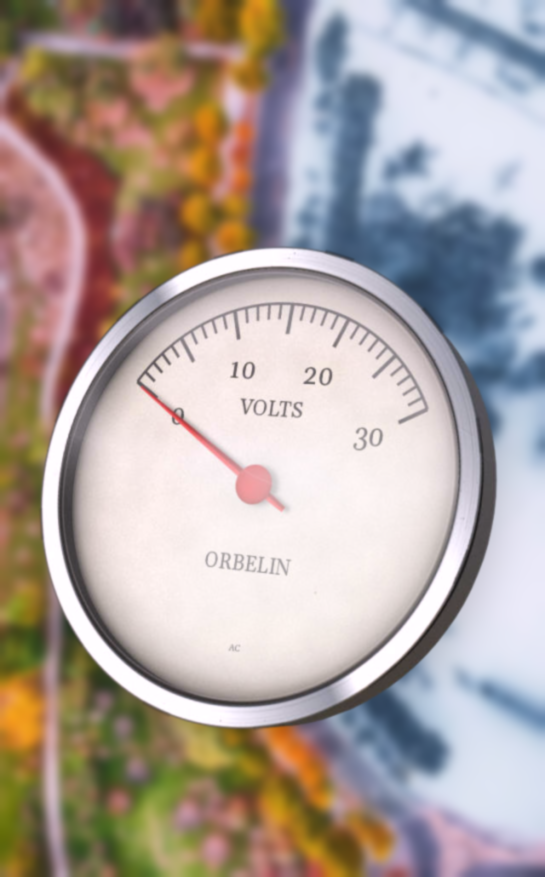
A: 0 V
